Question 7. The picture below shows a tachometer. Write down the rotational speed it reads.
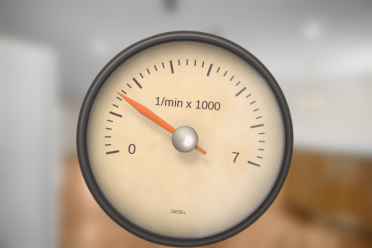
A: 1500 rpm
